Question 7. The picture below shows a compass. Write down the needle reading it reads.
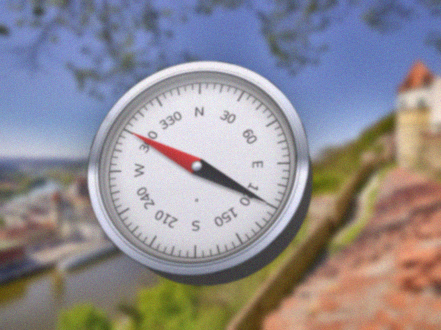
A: 300 °
